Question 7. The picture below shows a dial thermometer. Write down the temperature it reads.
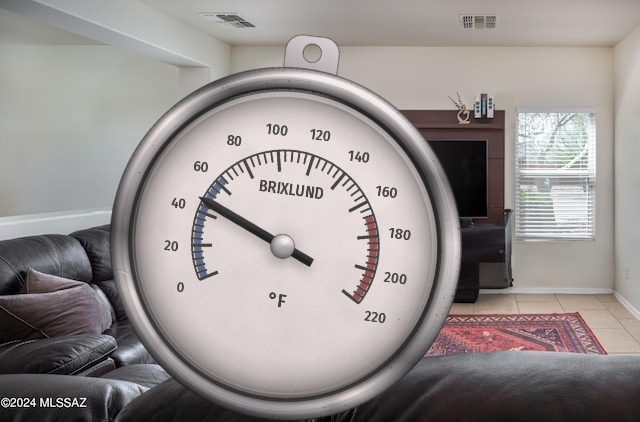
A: 48 °F
